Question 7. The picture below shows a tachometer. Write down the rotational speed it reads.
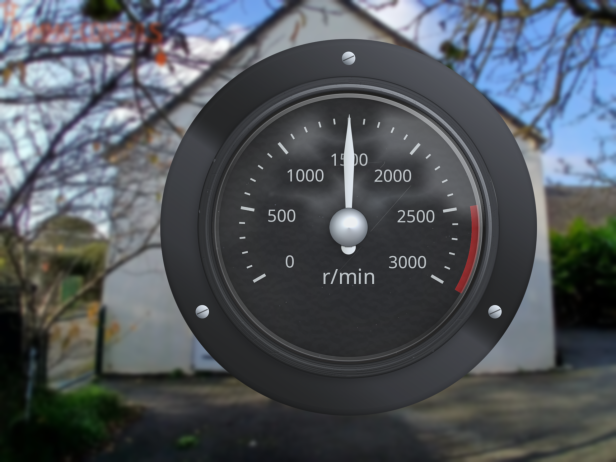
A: 1500 rpm
